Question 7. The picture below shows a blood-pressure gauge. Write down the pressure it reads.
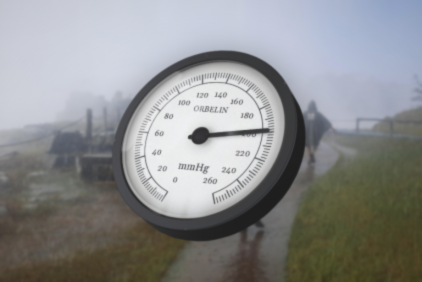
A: 200 mmHg
